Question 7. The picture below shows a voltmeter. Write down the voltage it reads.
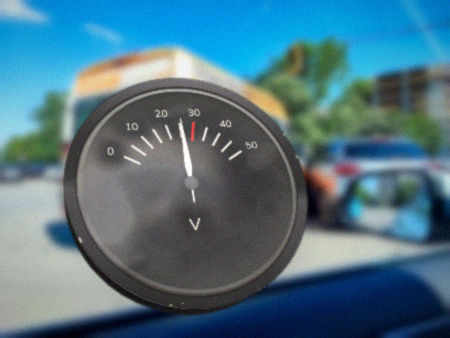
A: 25 V
